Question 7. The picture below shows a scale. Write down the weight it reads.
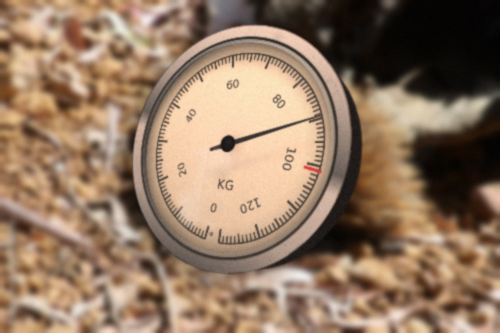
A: 90 kg
